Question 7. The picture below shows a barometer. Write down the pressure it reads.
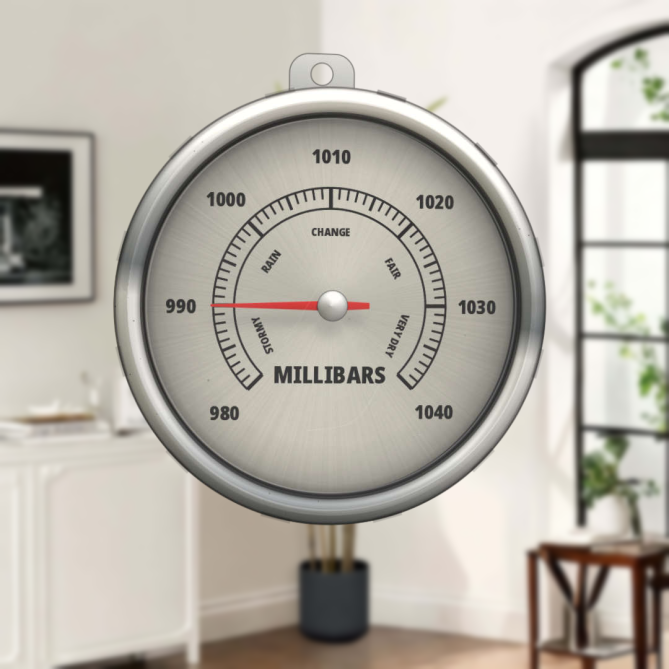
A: 990 mbar
